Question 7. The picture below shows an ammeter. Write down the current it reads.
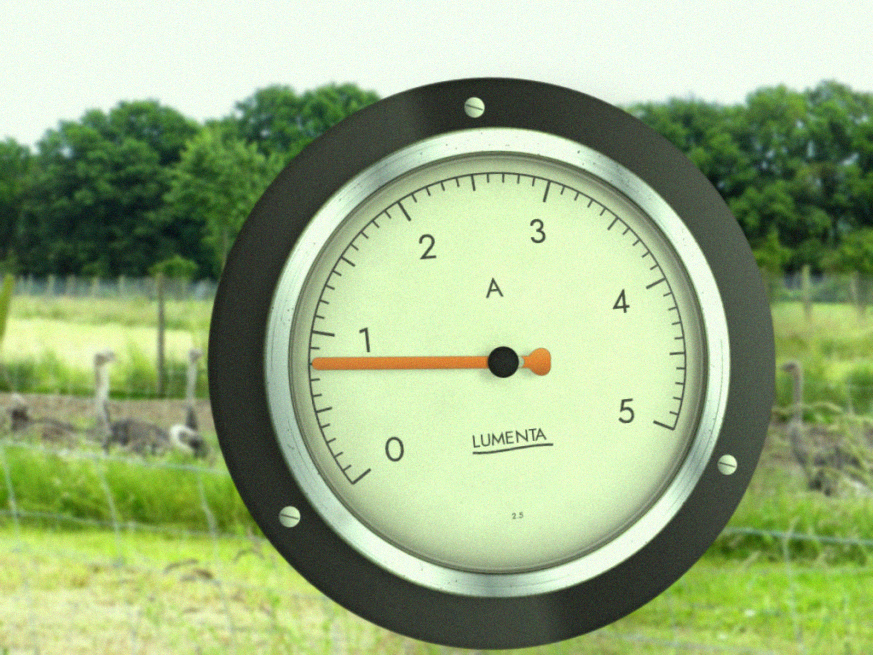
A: 0.8 A
